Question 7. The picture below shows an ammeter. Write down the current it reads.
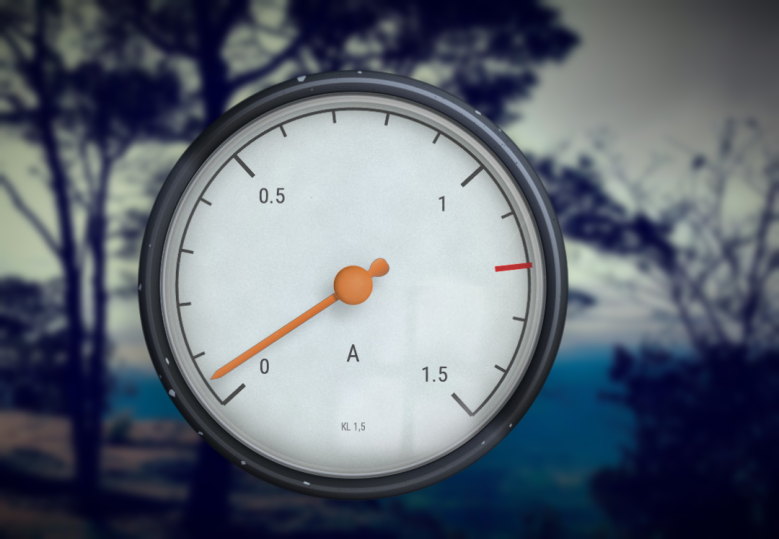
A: 0.05 A
